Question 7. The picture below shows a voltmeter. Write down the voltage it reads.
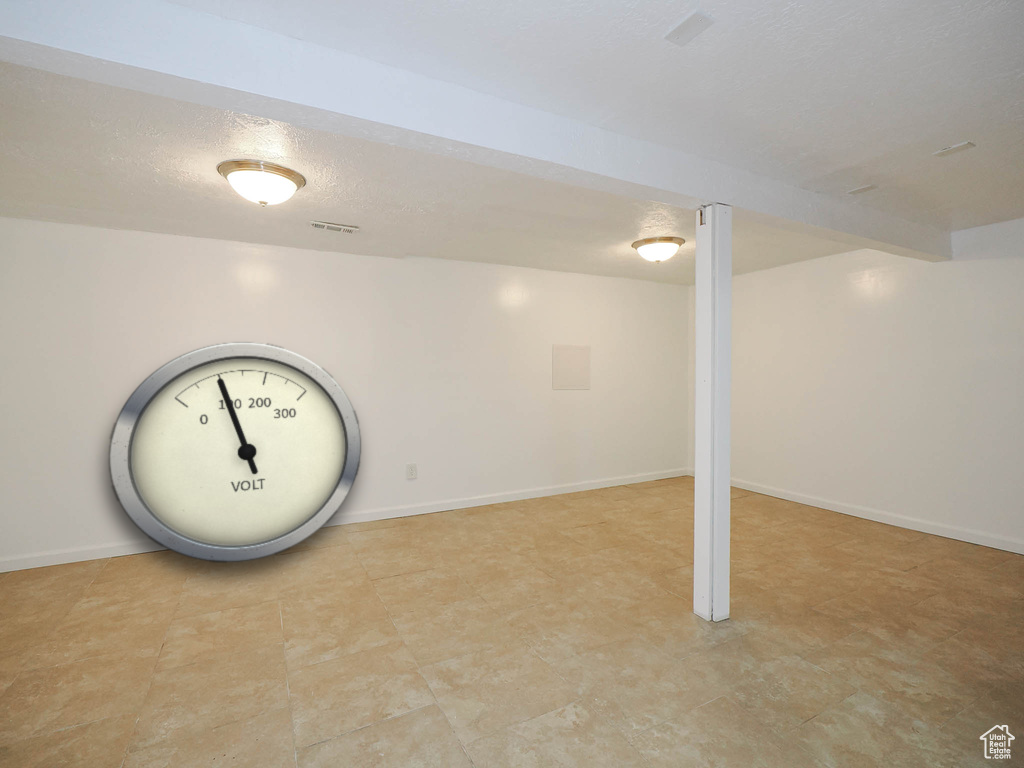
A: 100 V
